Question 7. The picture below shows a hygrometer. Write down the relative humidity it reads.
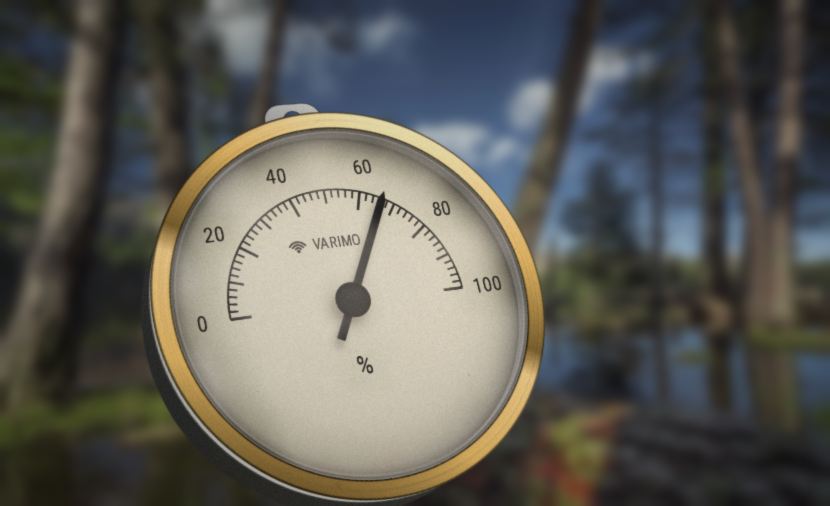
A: 66 %
